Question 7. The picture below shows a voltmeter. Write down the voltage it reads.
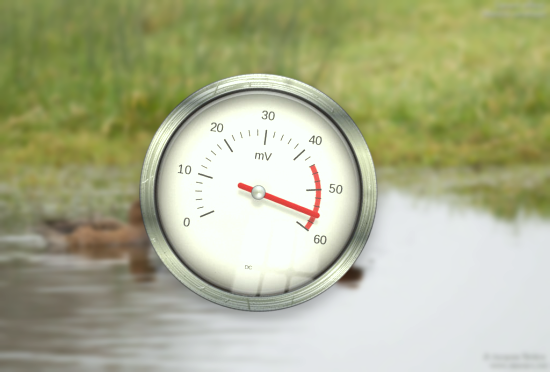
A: 56 mV
